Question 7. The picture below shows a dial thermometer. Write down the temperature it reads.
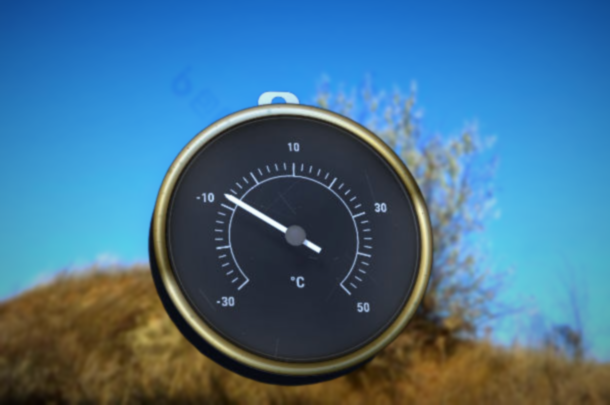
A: -8 °C
